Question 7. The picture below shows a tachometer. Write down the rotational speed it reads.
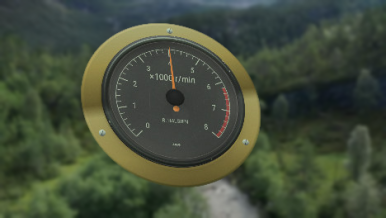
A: 4000 rpm
